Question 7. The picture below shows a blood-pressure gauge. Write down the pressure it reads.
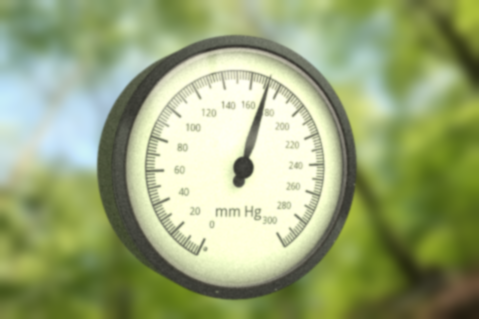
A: 170 mmHg
